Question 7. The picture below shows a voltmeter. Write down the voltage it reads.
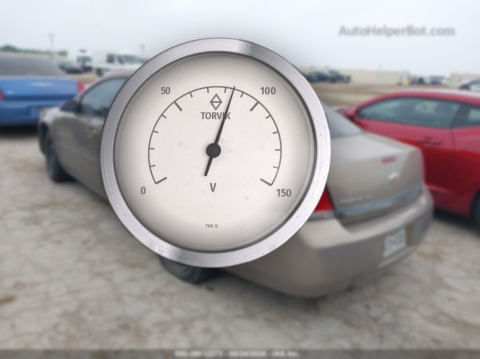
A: 85 V
